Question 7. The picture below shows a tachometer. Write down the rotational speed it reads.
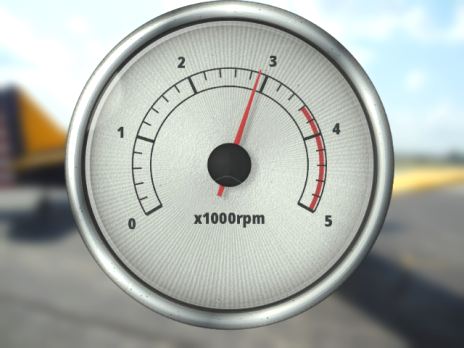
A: 2900 rpm
